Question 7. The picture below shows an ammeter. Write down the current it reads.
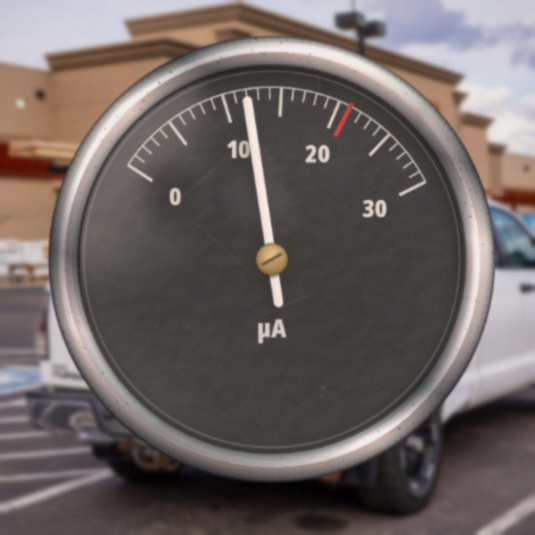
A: 12 µA
